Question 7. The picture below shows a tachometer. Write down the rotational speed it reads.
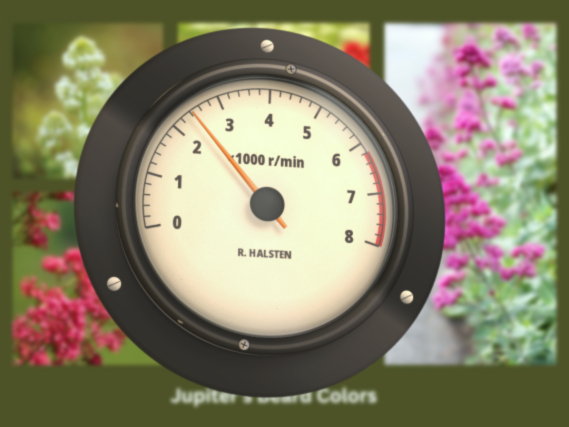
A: 2400 rpm
